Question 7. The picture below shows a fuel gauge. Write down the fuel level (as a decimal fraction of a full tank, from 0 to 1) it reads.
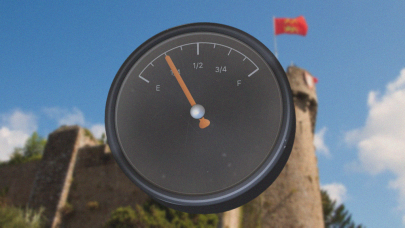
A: 0.25
